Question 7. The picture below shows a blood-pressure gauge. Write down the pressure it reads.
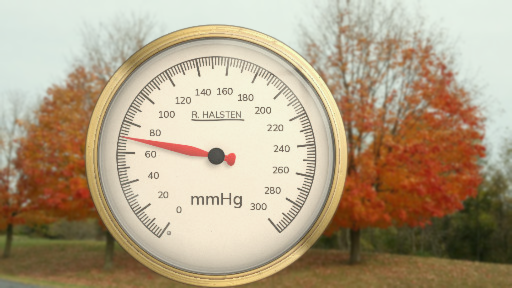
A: 70 mmHg
